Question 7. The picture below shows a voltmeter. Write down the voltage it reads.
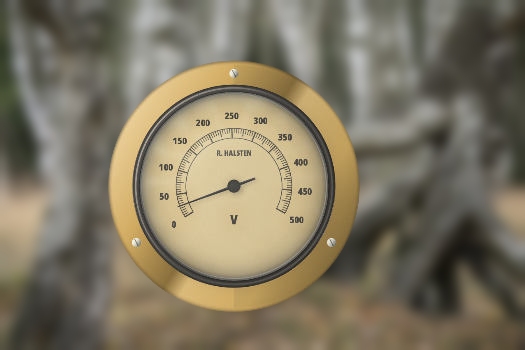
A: 25 V
